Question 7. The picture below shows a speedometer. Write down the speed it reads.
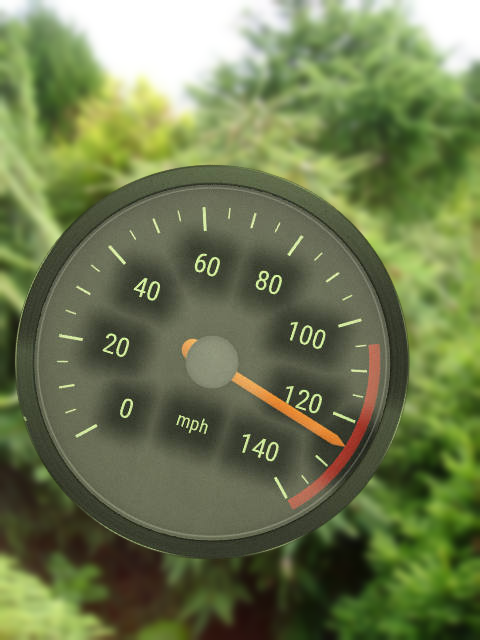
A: 125 mph
